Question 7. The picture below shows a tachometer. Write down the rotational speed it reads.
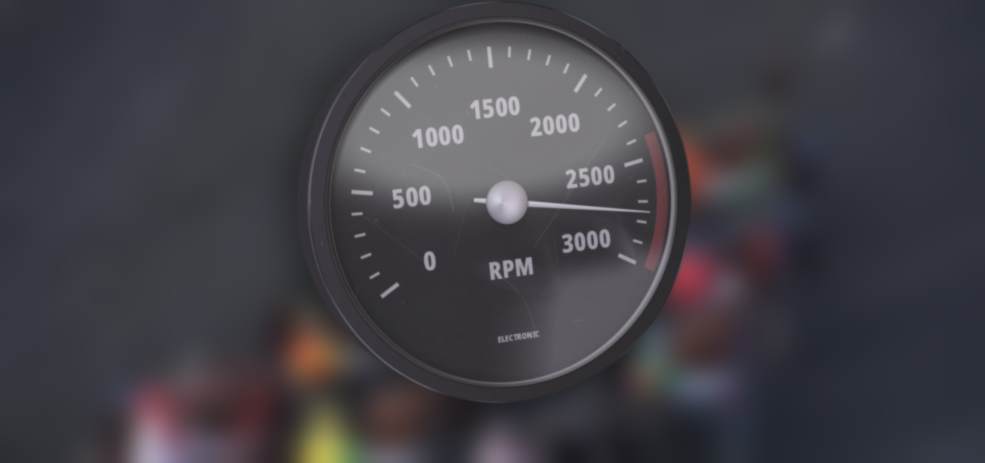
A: 2750 rpm
